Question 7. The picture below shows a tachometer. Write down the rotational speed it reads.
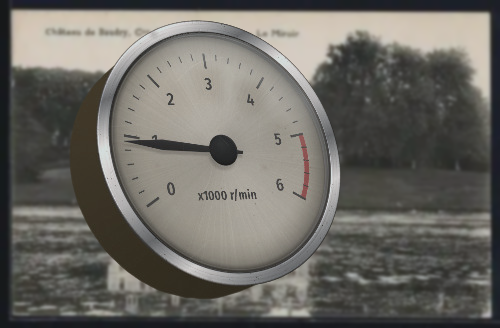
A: 900 rpm
